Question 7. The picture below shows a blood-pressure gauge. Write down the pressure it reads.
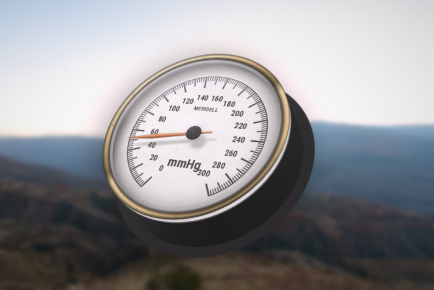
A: 50 mmHg
